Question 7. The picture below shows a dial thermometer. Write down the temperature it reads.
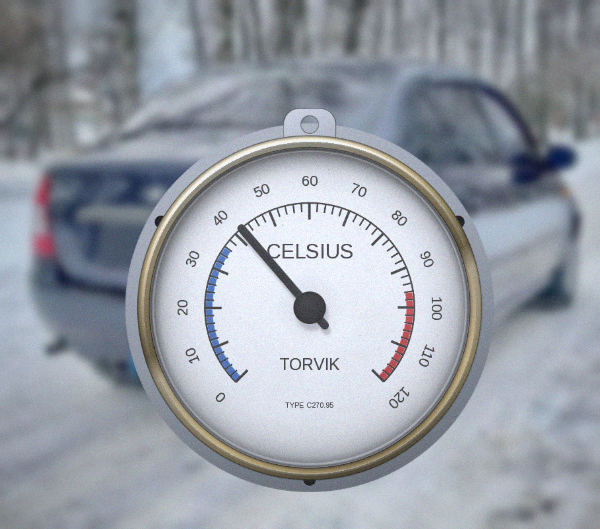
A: 42 °C
